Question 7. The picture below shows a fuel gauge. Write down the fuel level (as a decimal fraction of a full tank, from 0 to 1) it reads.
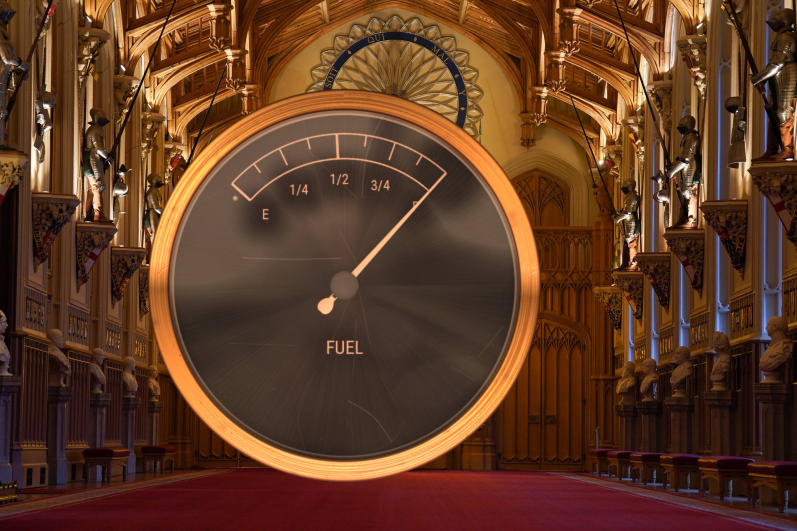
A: 1
